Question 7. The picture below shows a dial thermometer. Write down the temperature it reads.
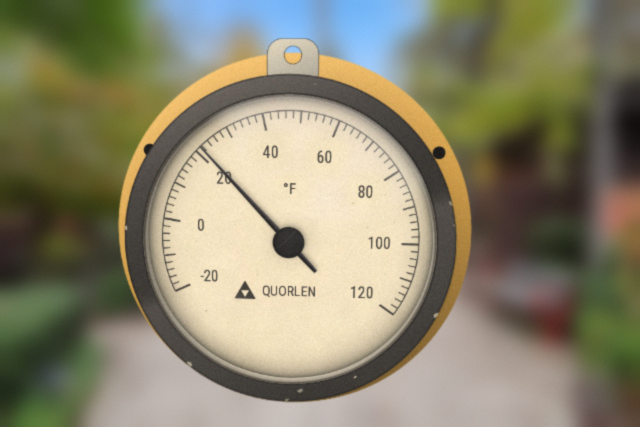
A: 22 °F
